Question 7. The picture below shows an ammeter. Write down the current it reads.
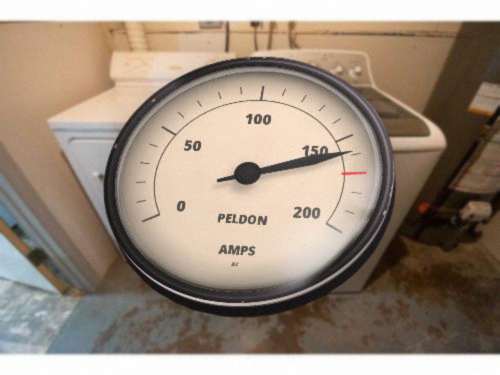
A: 160 A
